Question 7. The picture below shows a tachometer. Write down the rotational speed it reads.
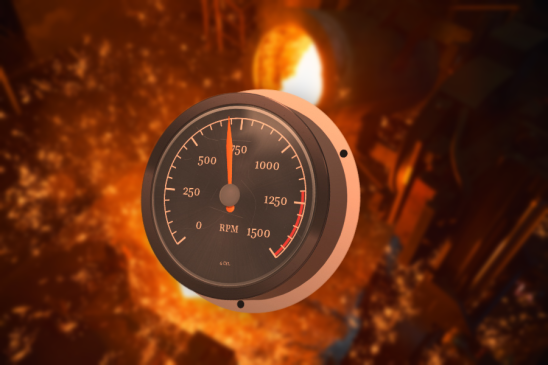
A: 700 rpm
